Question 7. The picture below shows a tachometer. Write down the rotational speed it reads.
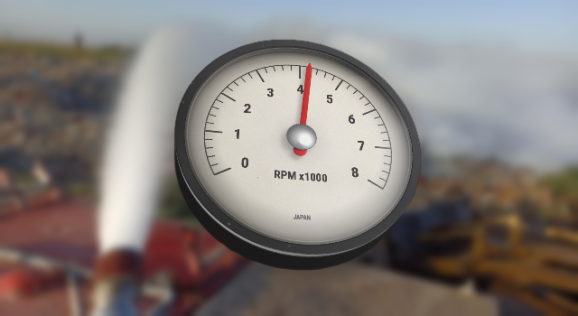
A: 4200 rpm
